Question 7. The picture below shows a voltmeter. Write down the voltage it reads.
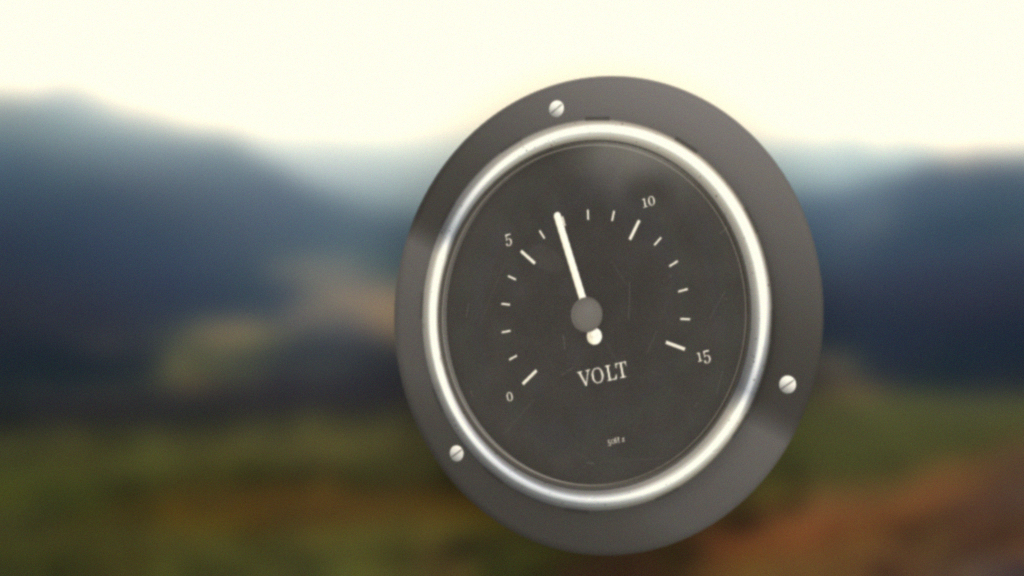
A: 7 V
